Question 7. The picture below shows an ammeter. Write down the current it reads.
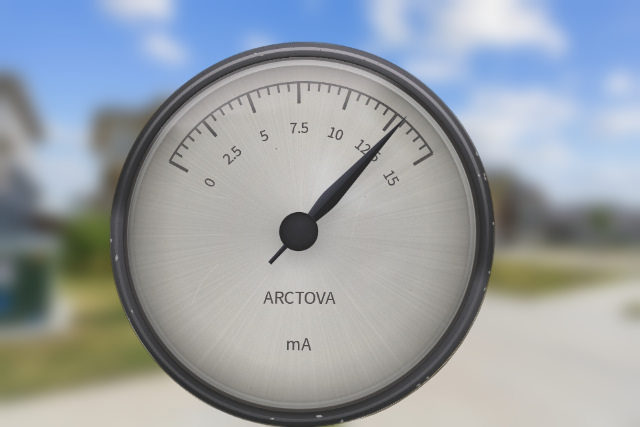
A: 13 mA
